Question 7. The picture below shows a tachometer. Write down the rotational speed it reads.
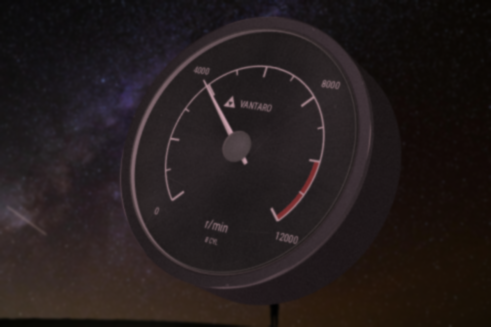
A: 4000 rpm
